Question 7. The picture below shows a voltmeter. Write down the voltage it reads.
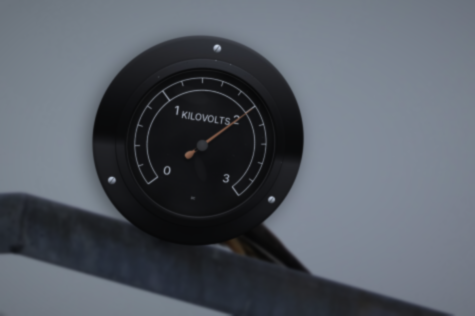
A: 2 kV
